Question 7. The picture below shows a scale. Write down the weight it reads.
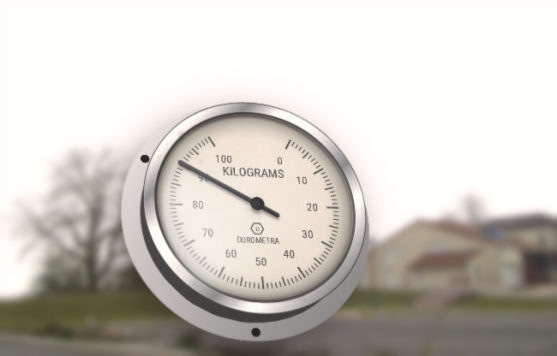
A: 90 kg
